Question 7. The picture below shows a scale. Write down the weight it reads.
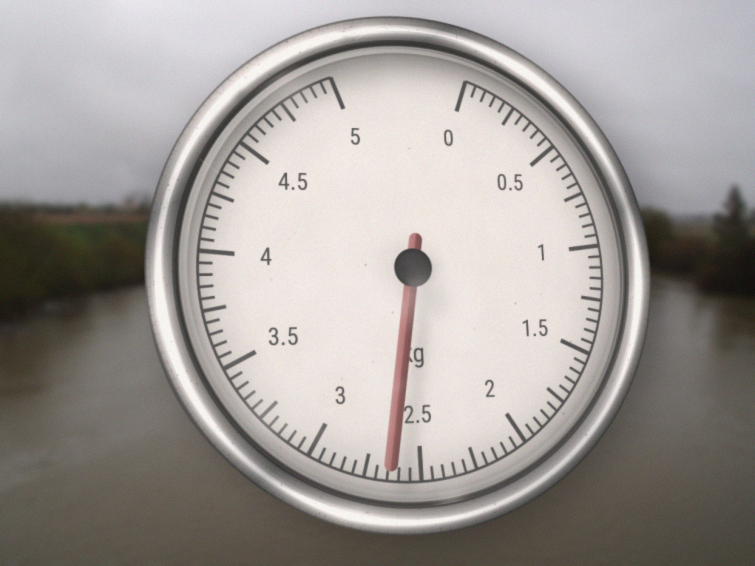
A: 2.65 kg
